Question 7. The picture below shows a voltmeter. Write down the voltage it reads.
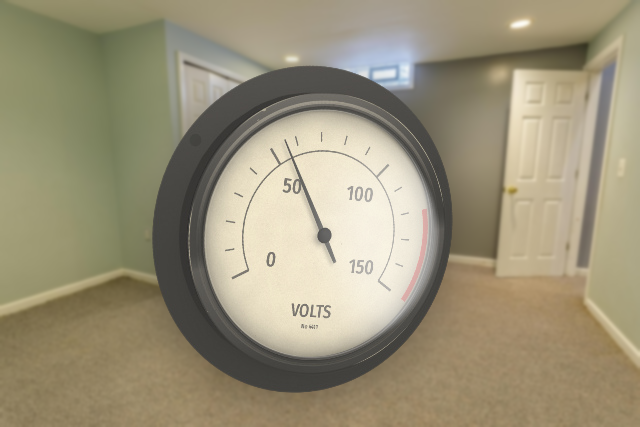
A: 55 V
